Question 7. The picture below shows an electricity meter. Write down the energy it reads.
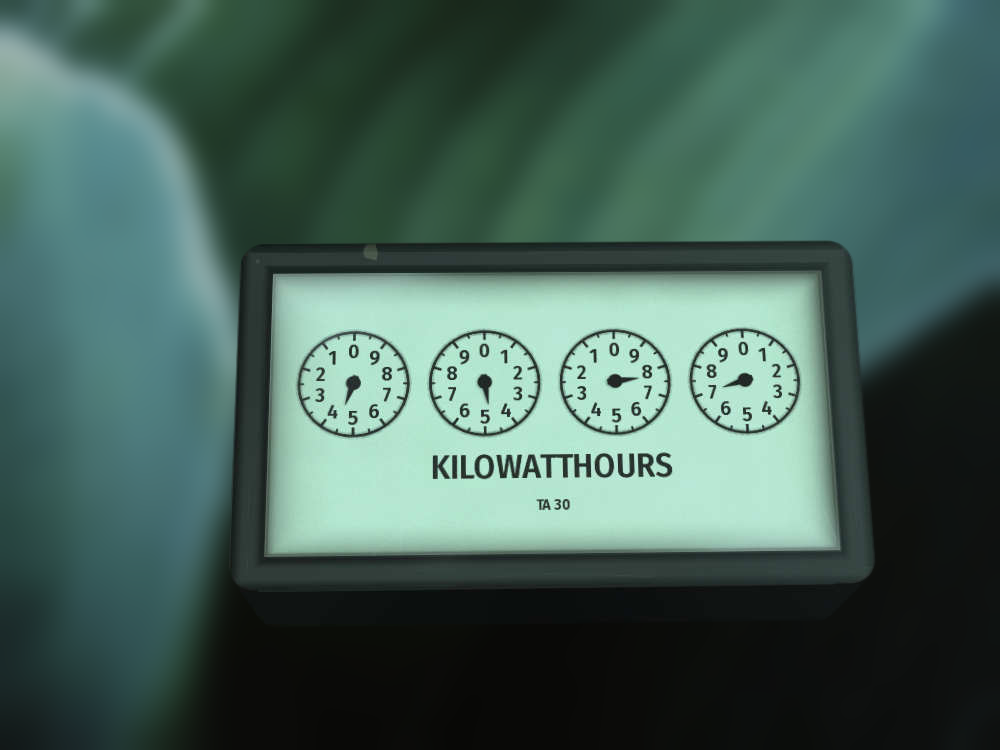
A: 4477 kWh
